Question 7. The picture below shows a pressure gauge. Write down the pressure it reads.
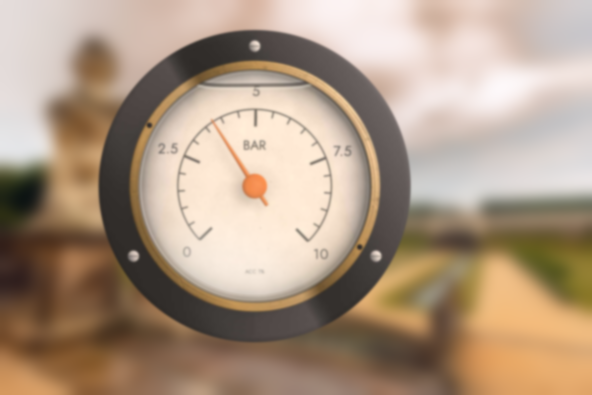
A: 3.75 bar
